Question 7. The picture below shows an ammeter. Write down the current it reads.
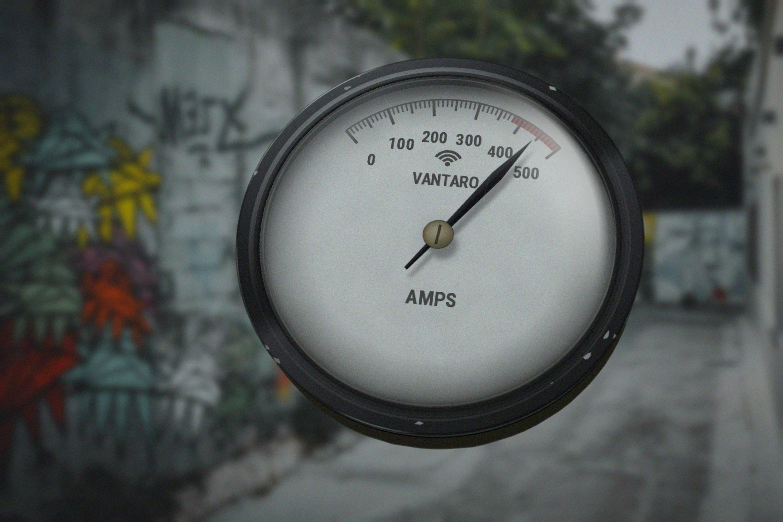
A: 450 A
